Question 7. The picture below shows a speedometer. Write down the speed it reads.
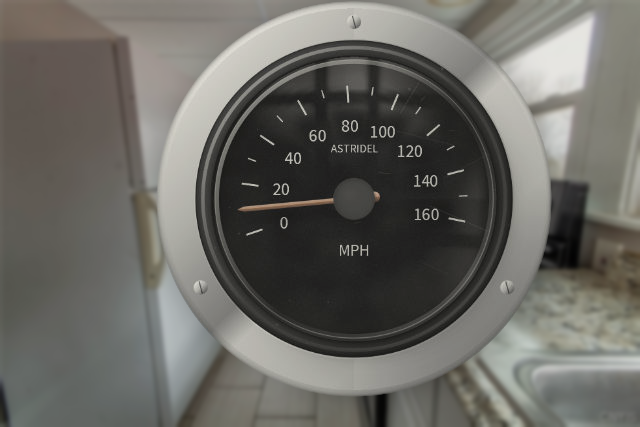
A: 10 mph
